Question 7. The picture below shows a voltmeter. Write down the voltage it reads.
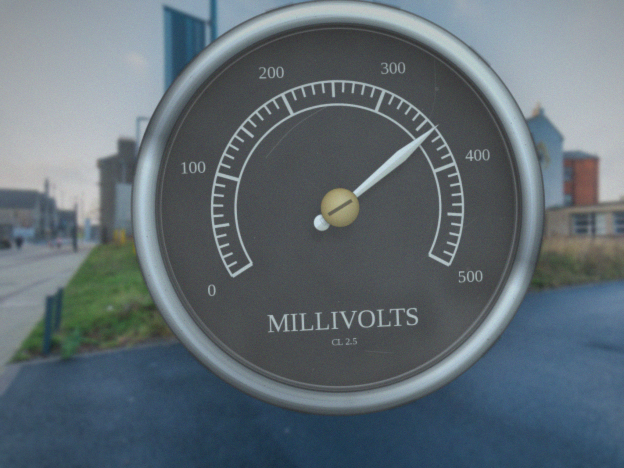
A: 360 mV
